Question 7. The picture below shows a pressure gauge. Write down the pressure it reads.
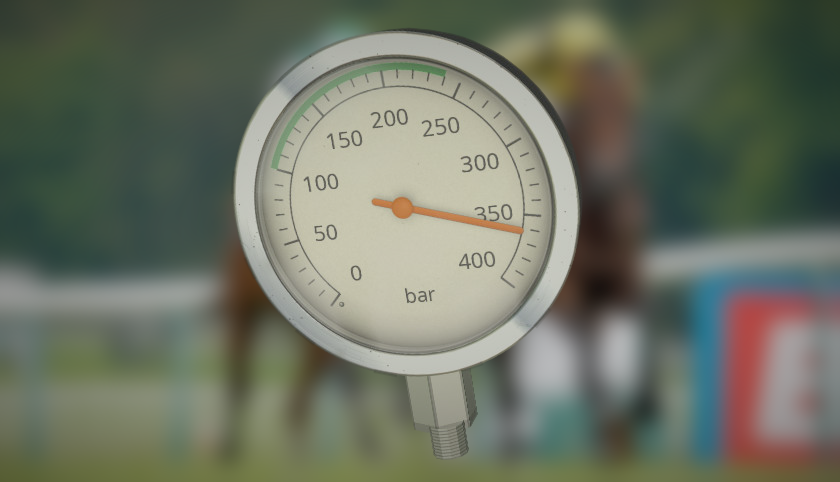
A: 360 bar
